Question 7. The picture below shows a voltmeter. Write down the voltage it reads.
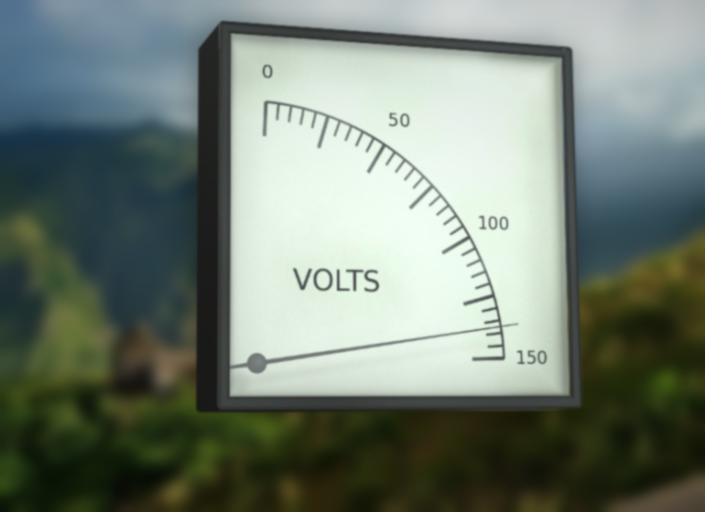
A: 137.5 V
